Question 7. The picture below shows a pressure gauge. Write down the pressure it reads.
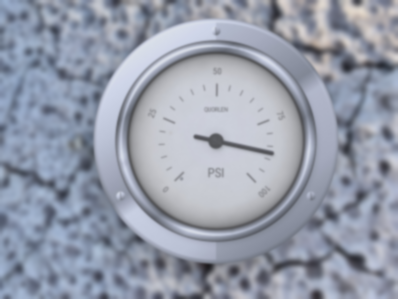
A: 87.5 psi
